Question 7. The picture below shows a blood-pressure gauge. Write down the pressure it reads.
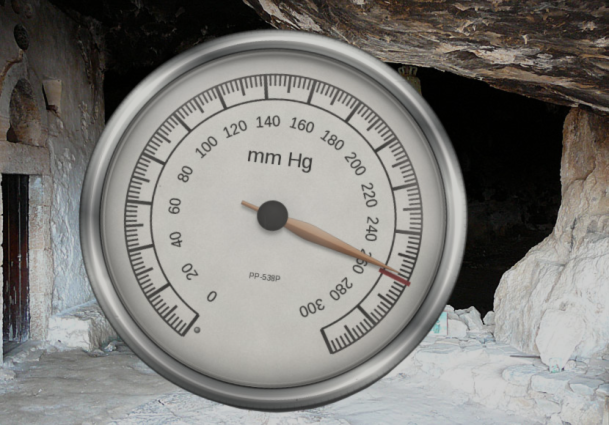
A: 258 mmHg
